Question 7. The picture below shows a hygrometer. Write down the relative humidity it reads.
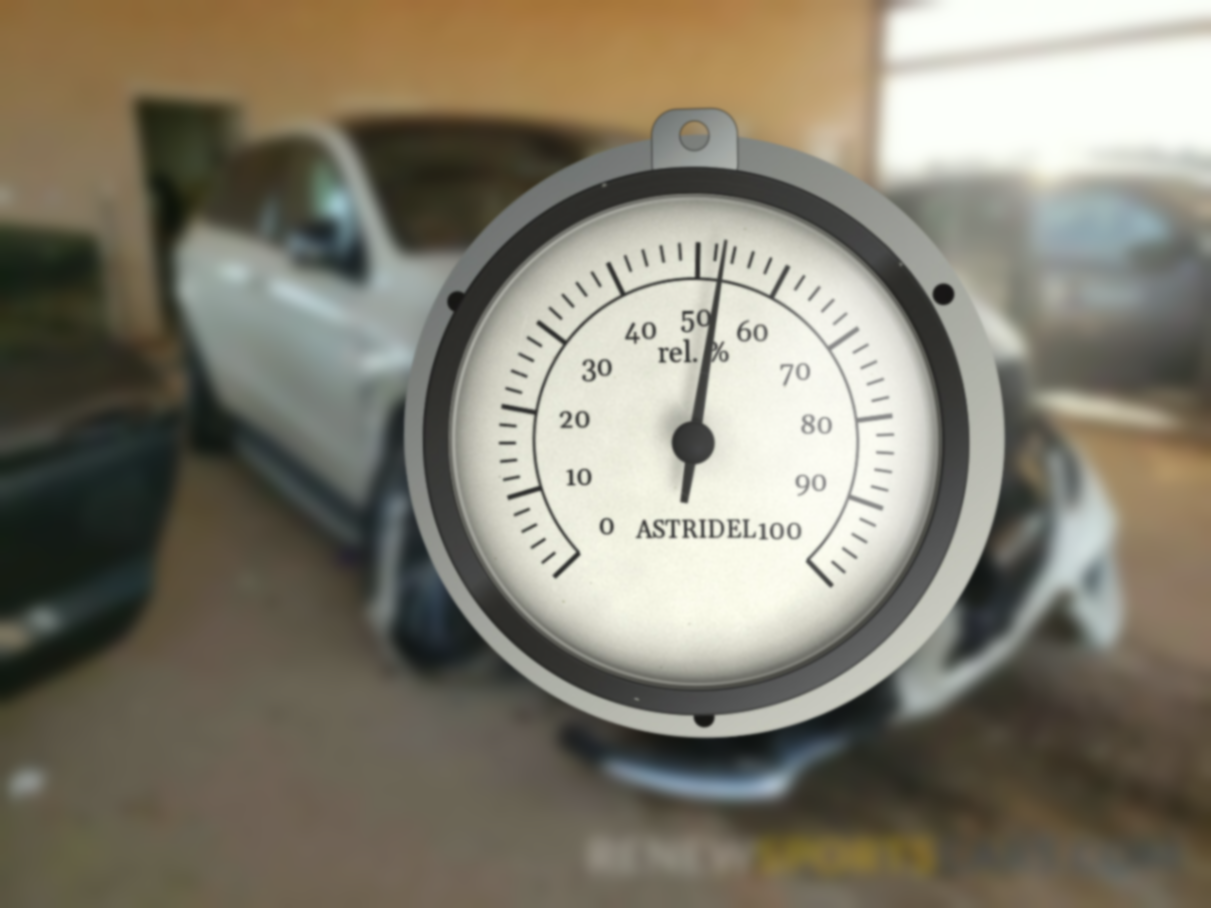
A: 53 %
